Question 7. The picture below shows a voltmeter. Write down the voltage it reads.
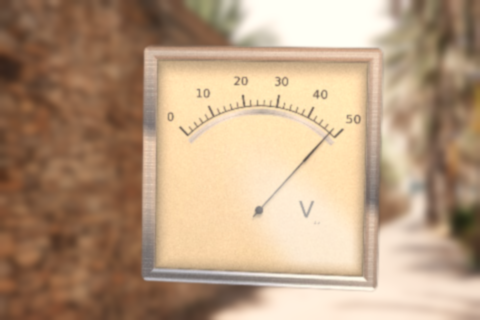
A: 48 V
